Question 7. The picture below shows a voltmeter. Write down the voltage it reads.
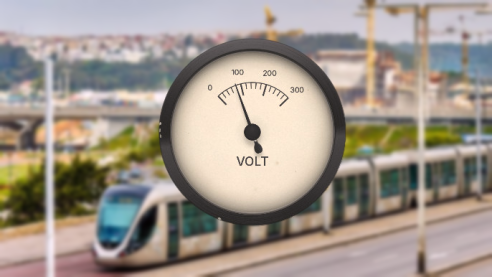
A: 80 V
